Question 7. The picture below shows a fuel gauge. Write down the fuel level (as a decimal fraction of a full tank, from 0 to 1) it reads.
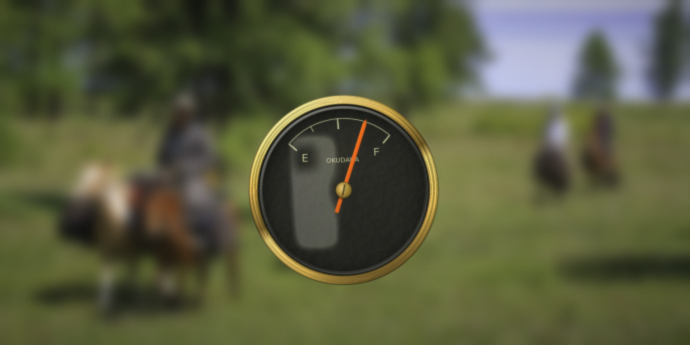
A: 0.75
